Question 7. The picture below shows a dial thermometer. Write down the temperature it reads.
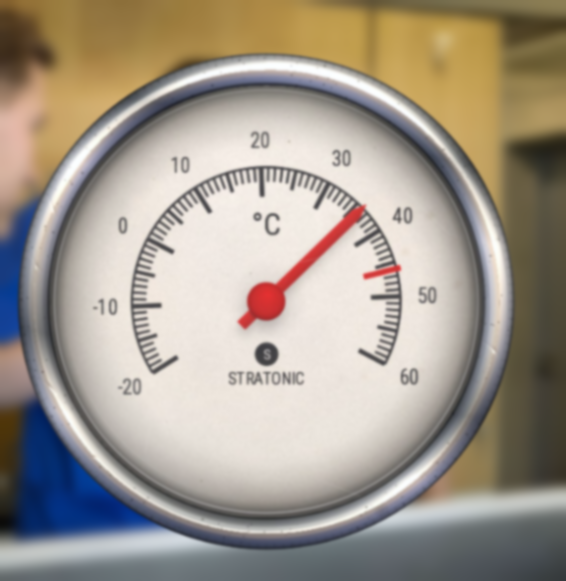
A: 36 °C
